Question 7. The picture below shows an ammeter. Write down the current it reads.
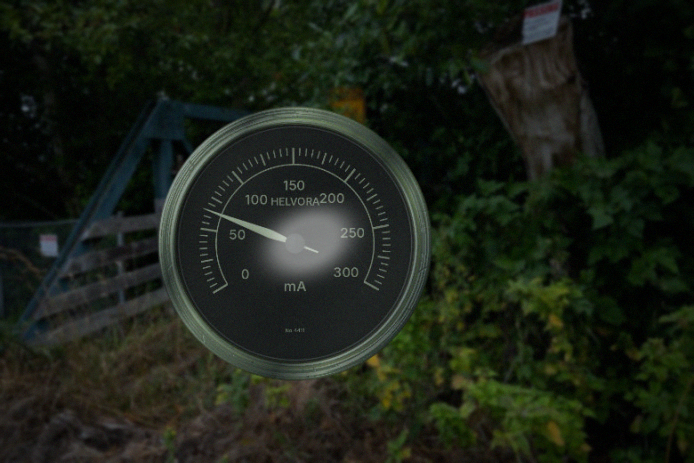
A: 65 mA
